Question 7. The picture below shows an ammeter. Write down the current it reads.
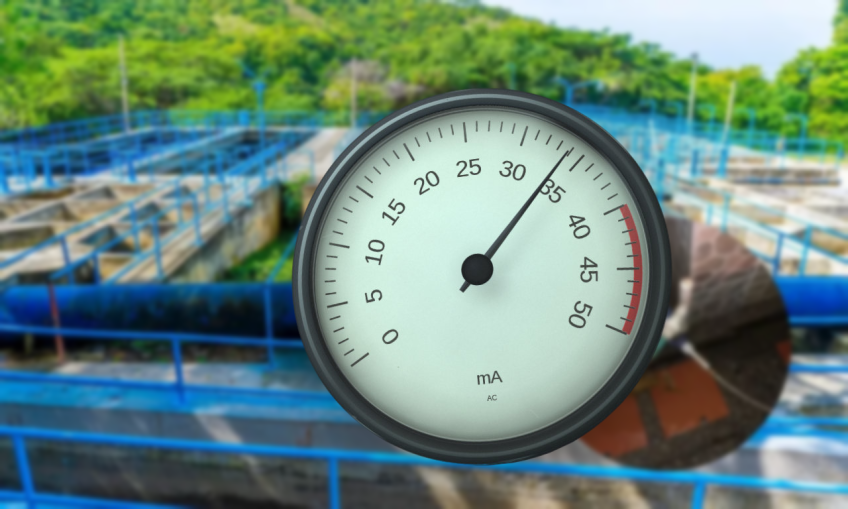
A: 34 mA
